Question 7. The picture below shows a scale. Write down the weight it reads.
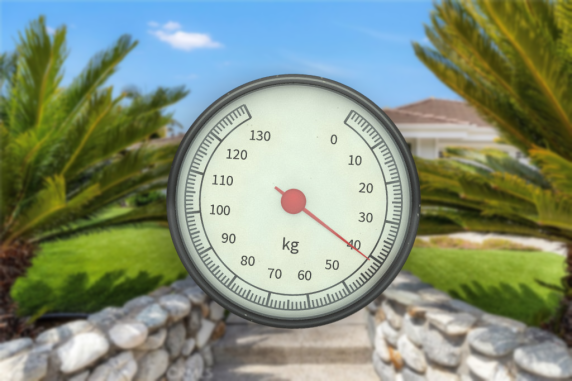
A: 41 kg
